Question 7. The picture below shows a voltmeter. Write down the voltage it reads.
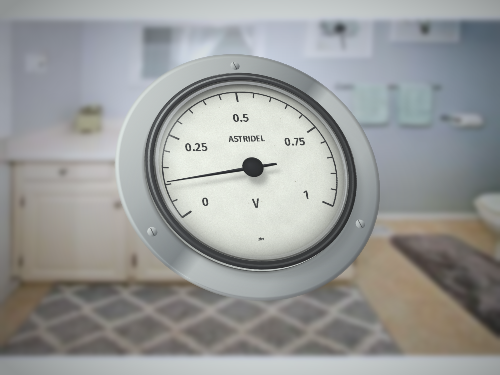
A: 0.1 V
